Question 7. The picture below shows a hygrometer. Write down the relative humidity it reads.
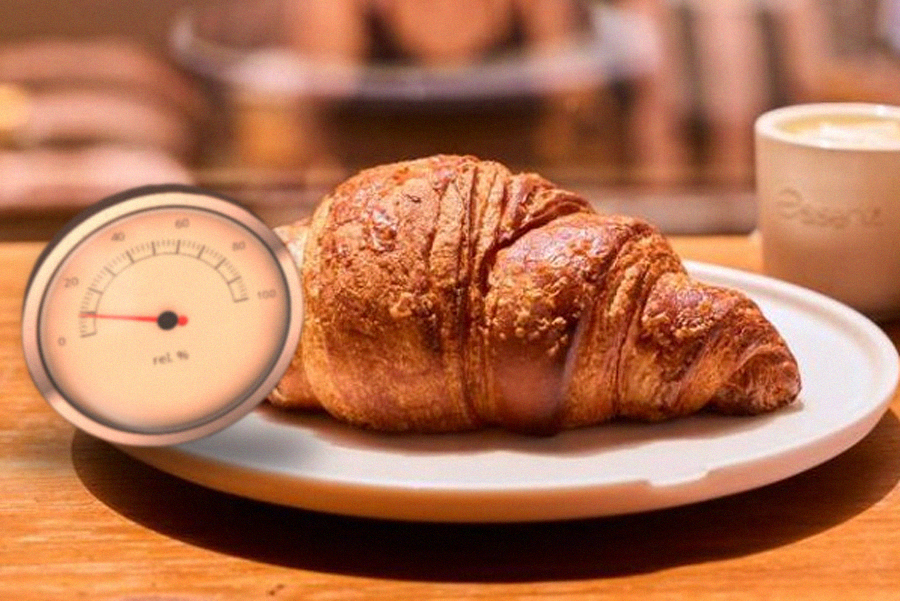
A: 10 %
